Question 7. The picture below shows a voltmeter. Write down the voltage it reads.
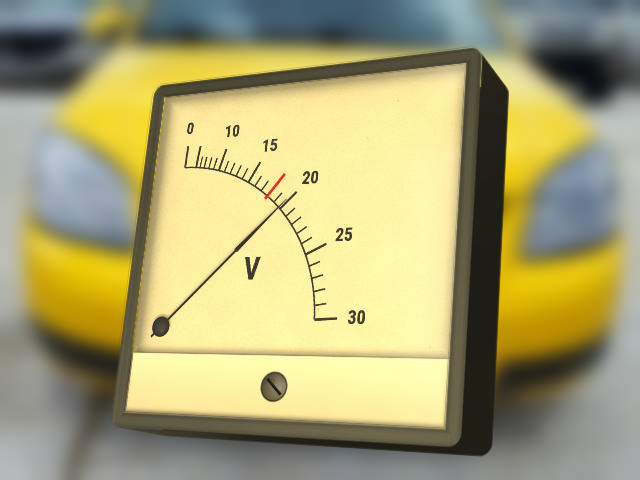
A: 20 V
